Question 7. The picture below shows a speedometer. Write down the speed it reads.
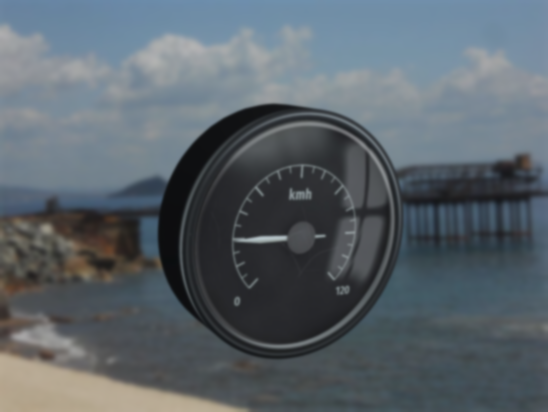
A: 20 km/h
